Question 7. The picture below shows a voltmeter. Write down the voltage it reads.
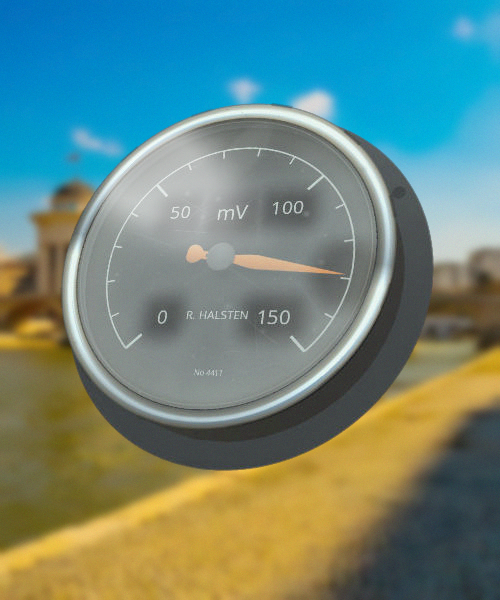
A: 130 mV
